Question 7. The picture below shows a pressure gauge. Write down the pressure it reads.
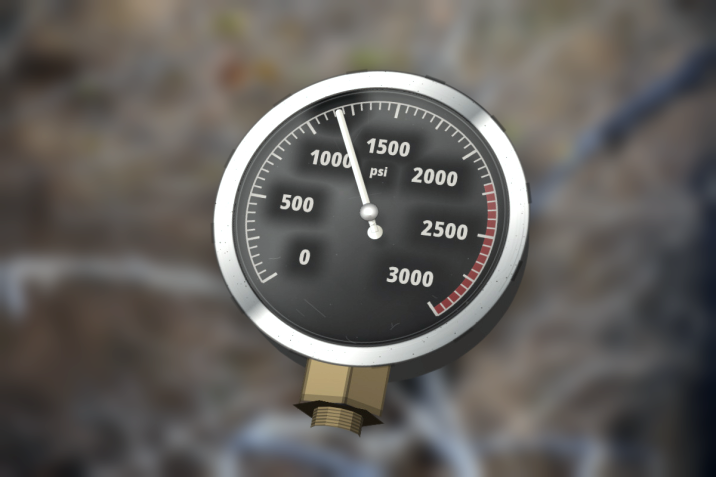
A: 1175 psi
